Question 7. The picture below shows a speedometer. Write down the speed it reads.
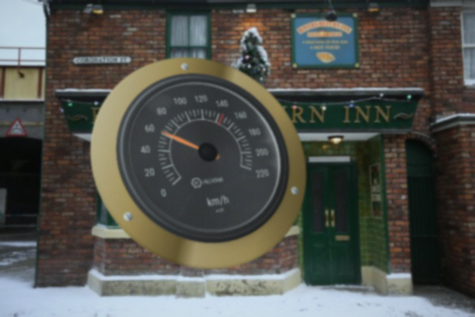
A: 60 km/h
